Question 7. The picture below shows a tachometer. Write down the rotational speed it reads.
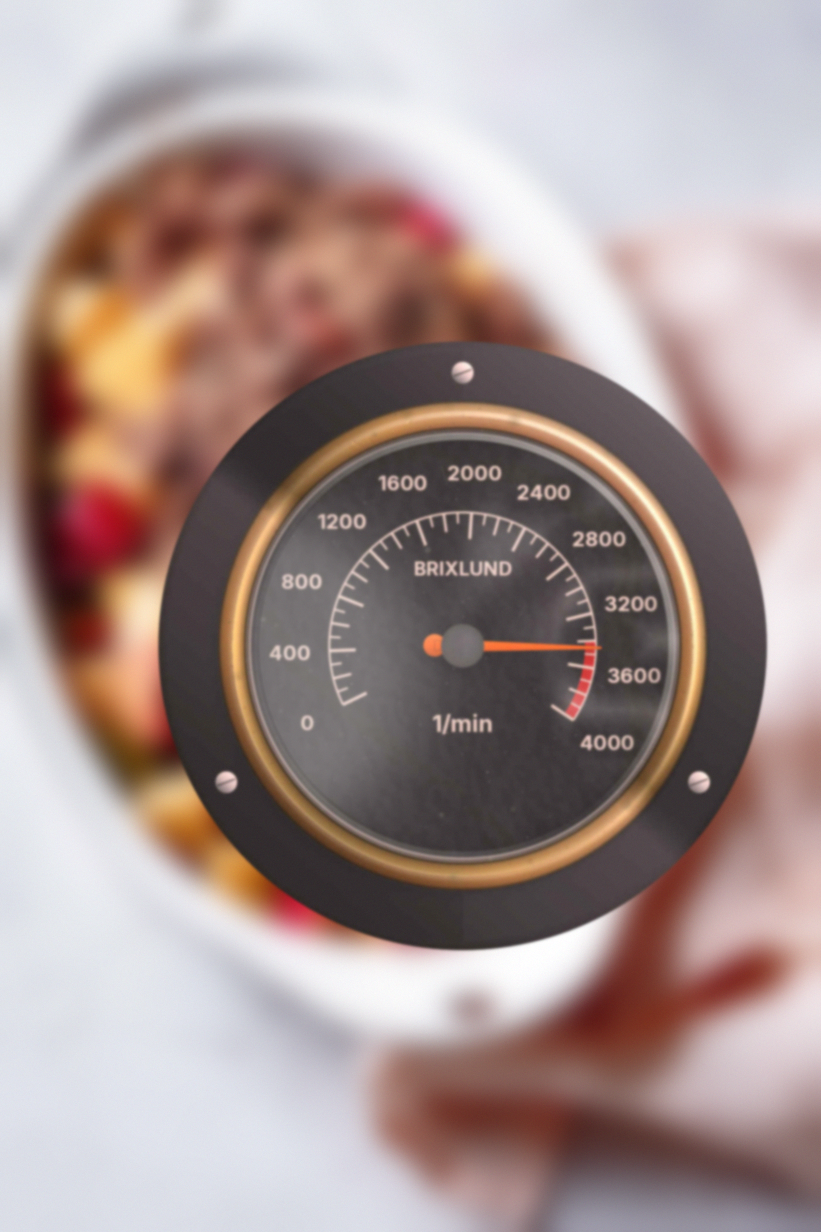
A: 3450 rpm
